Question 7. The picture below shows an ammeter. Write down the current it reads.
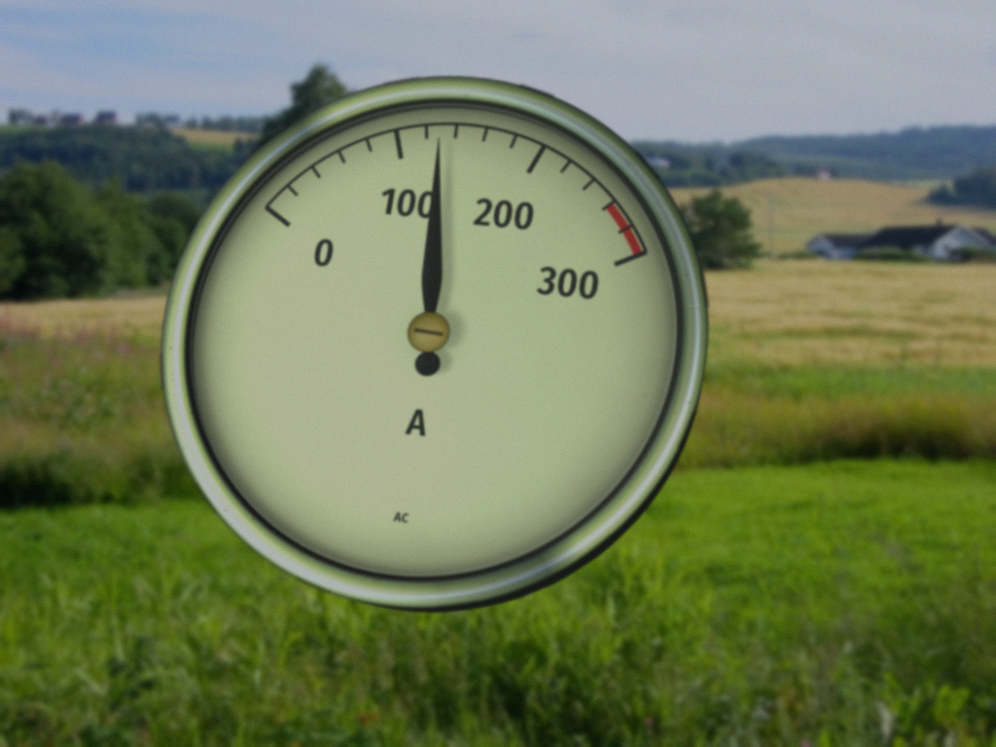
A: 130 A
